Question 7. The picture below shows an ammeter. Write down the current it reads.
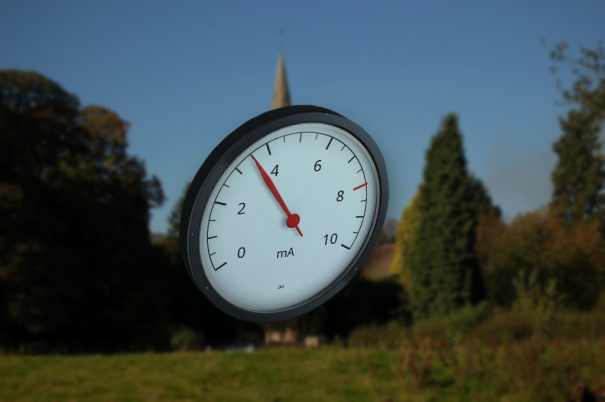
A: 3.5 mA
